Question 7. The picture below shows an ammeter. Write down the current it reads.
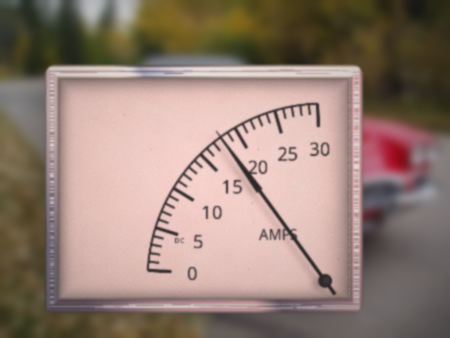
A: 18 A
